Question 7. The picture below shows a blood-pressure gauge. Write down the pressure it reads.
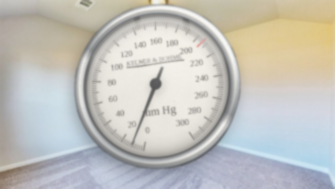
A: 10 mmHg
